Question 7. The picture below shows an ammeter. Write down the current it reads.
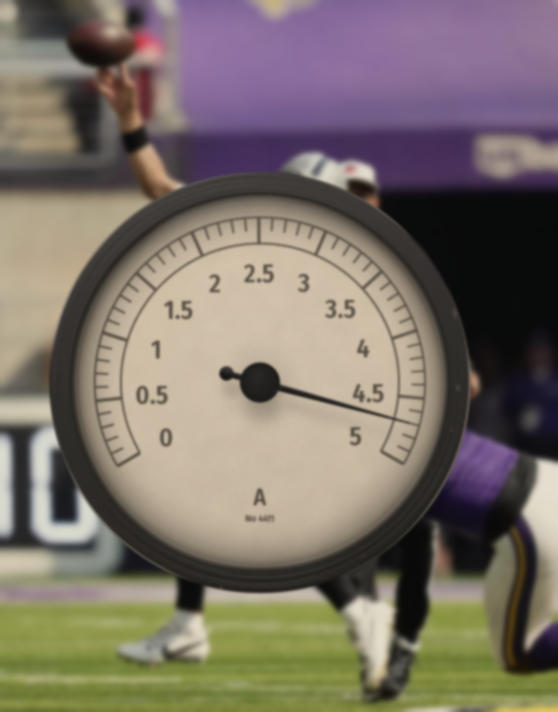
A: 4.7 A
